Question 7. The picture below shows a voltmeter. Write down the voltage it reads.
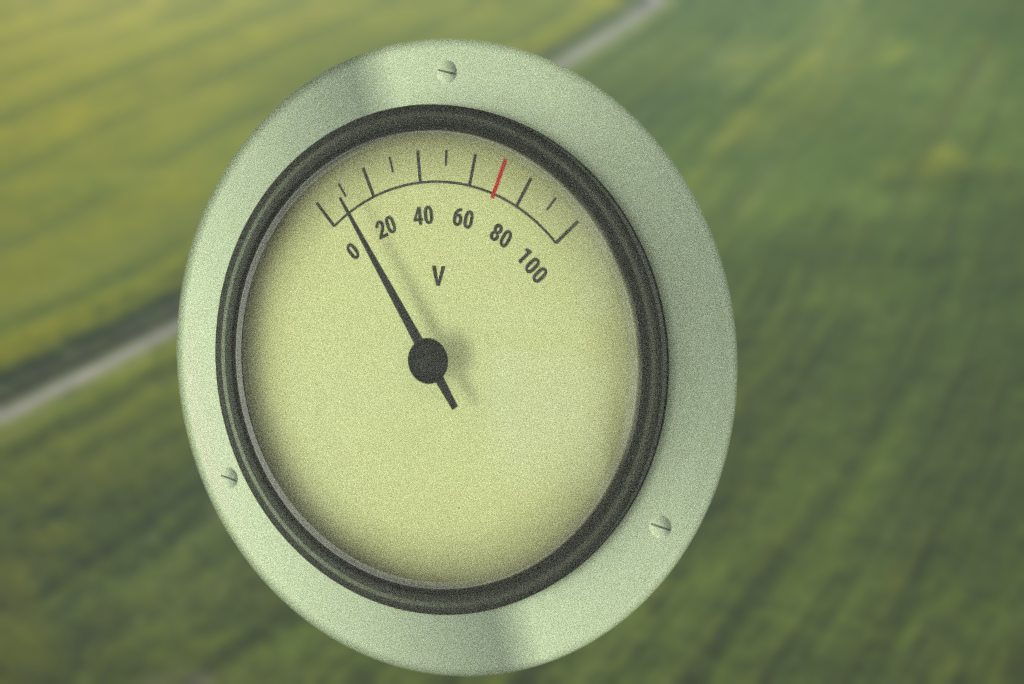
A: 10 V
